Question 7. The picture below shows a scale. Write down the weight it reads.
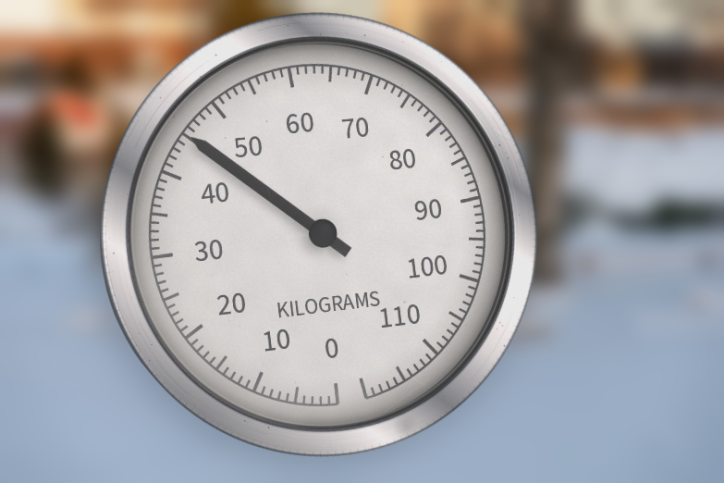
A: 45 kg
